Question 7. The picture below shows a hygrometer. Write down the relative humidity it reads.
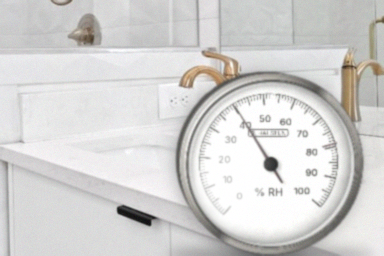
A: 40 %
